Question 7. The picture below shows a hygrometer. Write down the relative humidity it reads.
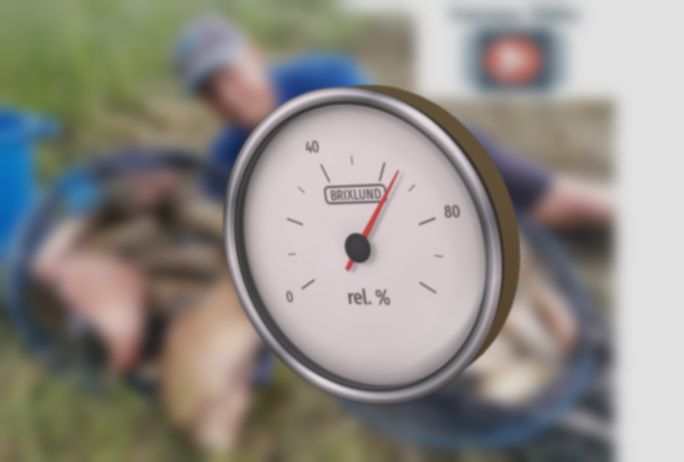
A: 65 %
